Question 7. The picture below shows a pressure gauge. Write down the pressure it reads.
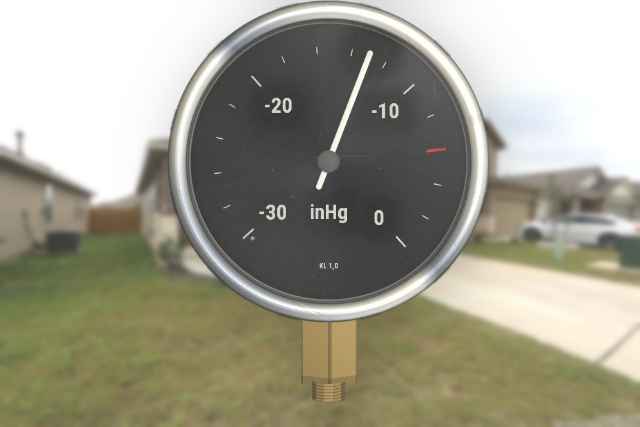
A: -13 inHg
